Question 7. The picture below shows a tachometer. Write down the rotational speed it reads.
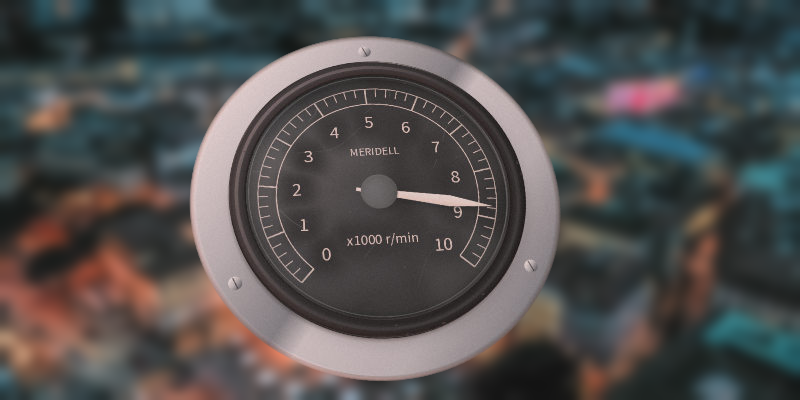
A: 8800 rpm
